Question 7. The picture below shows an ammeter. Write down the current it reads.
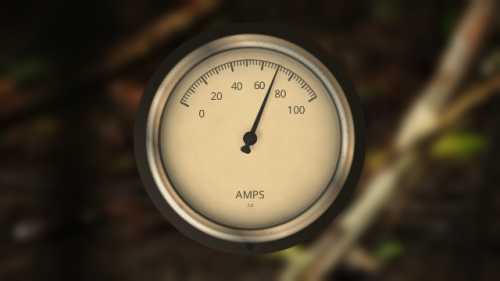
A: 70 A
